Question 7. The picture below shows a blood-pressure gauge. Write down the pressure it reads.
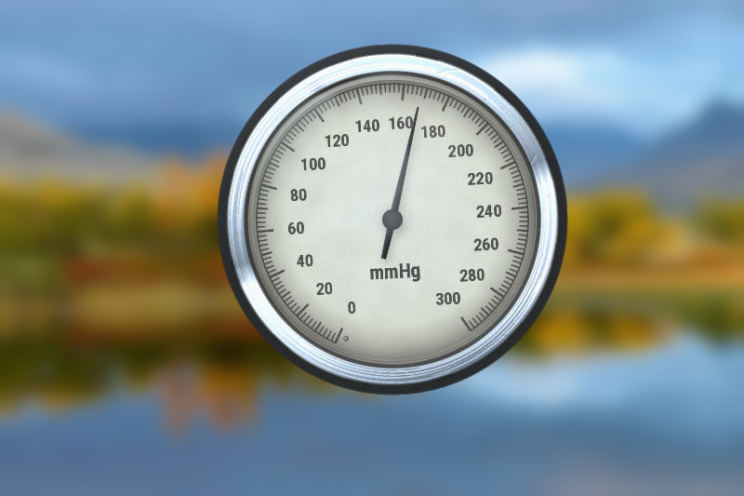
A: 168 mmHg
